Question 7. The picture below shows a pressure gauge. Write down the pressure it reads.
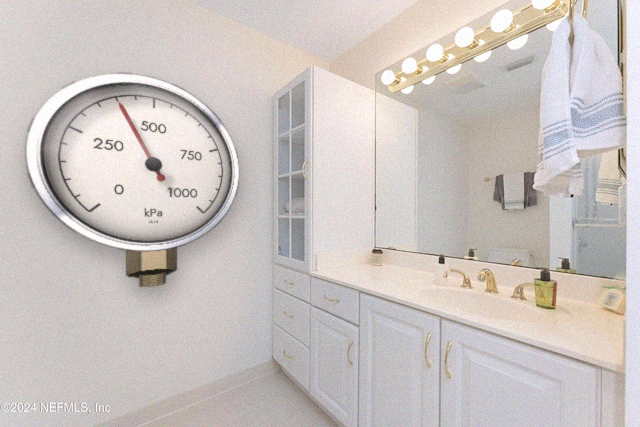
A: 400 kPa
